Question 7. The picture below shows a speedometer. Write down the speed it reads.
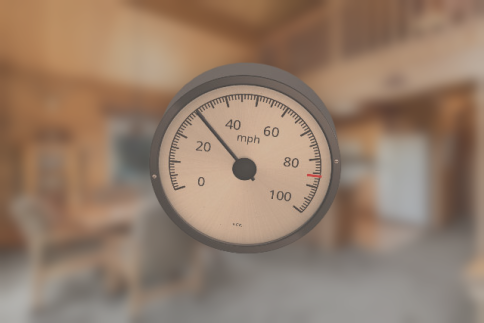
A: 30 mph
